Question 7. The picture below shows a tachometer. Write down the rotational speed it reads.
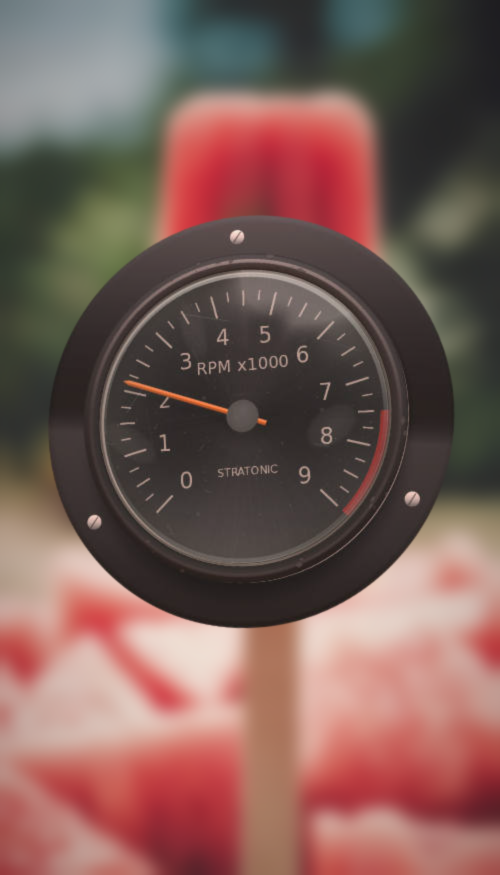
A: 2125 rpm
